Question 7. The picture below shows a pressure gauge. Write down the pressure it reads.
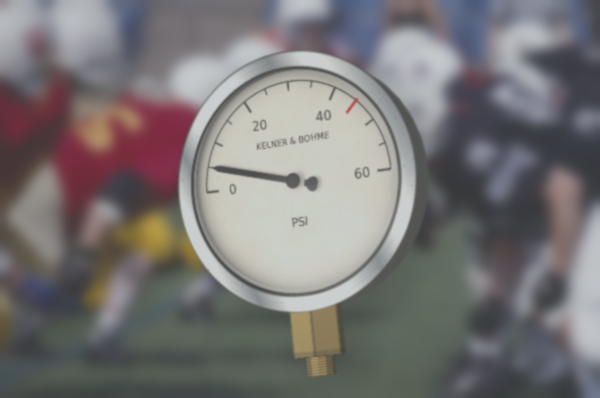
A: 5 psi
